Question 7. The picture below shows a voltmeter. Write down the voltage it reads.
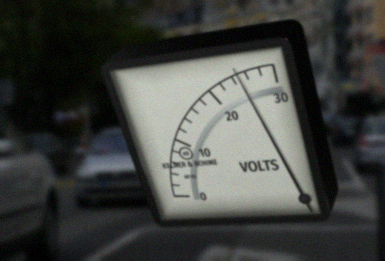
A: 25 V
